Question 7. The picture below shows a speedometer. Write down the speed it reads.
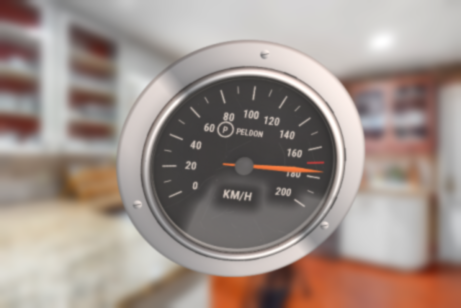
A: 175 km/h
